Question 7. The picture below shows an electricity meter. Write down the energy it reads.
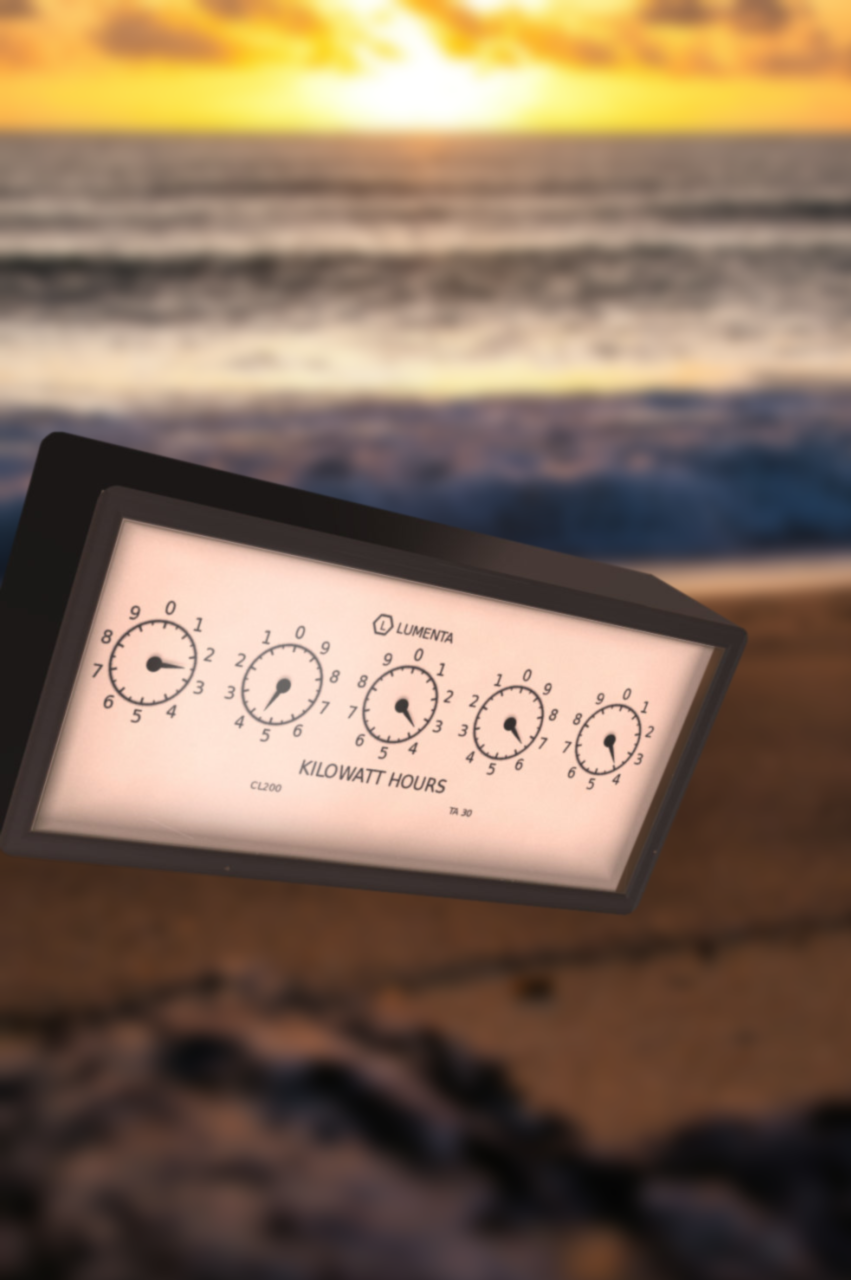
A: 24364 kWh
